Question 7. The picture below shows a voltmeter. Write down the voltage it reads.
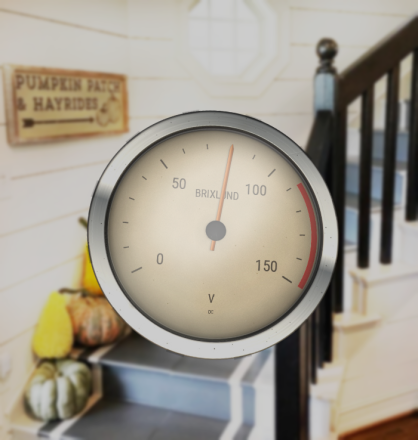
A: 80 V
